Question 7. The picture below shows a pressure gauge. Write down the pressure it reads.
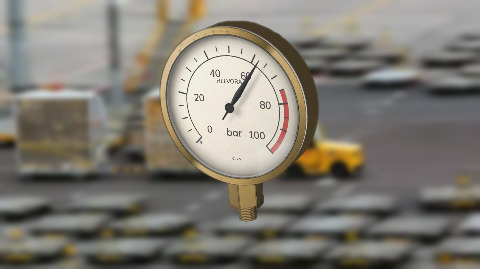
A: 62.5 bar
